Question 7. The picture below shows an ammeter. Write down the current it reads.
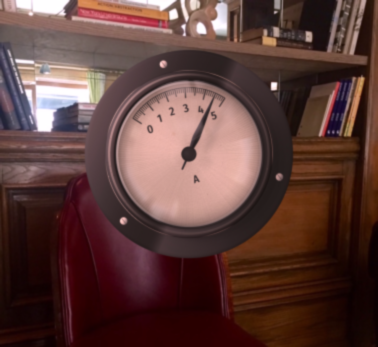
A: 4.5 A
